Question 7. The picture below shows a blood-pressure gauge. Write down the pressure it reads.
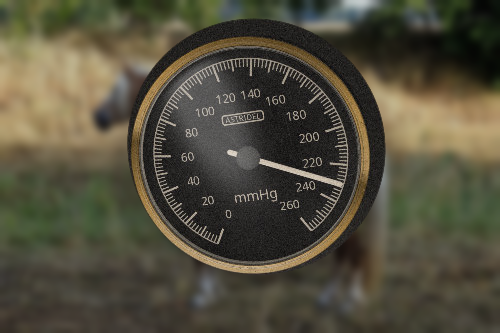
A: 230 mmHg
